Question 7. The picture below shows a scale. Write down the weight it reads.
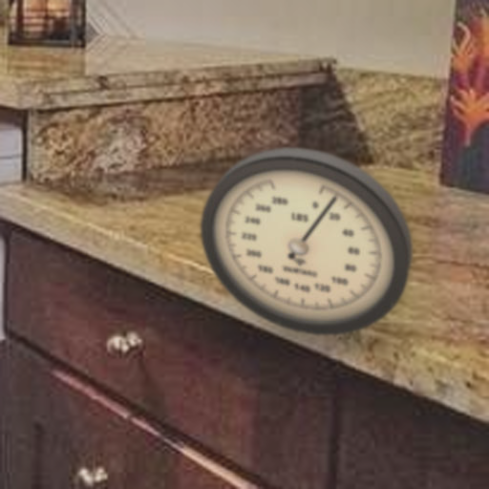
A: 10 lb
